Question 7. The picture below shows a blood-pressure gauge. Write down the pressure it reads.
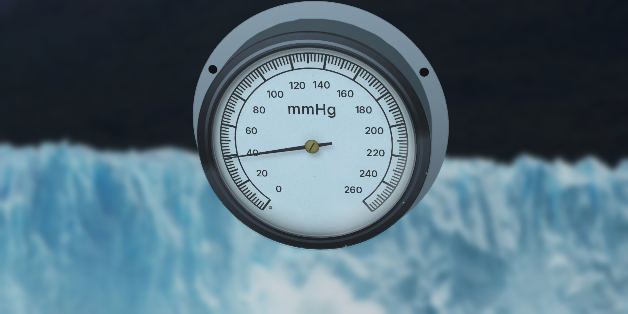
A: 40 mmHg
